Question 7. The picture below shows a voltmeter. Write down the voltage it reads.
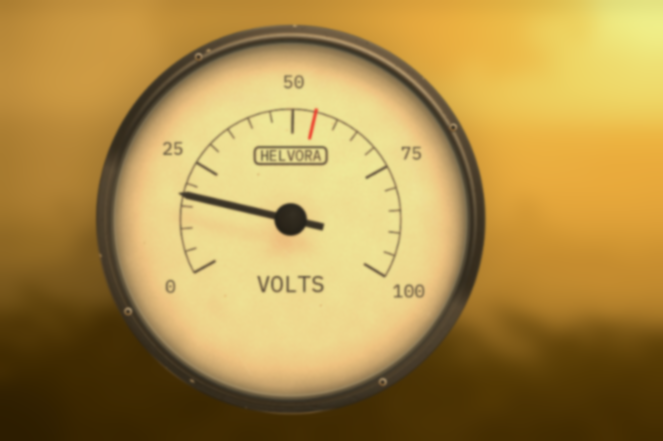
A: 17.5 V
